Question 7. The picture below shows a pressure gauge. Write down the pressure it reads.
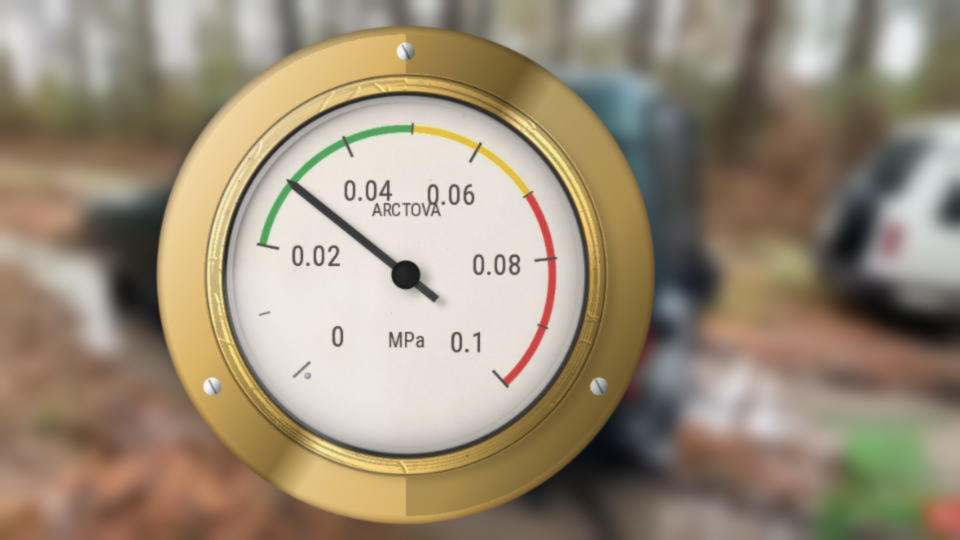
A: 0.03 MPa
